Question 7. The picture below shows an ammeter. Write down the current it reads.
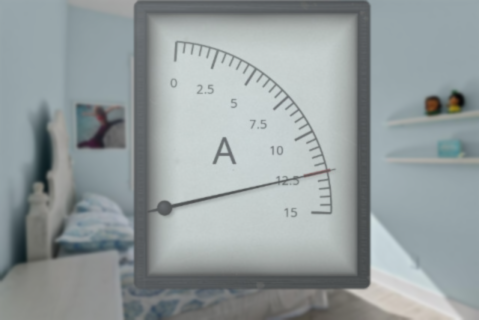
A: 12.5 A
